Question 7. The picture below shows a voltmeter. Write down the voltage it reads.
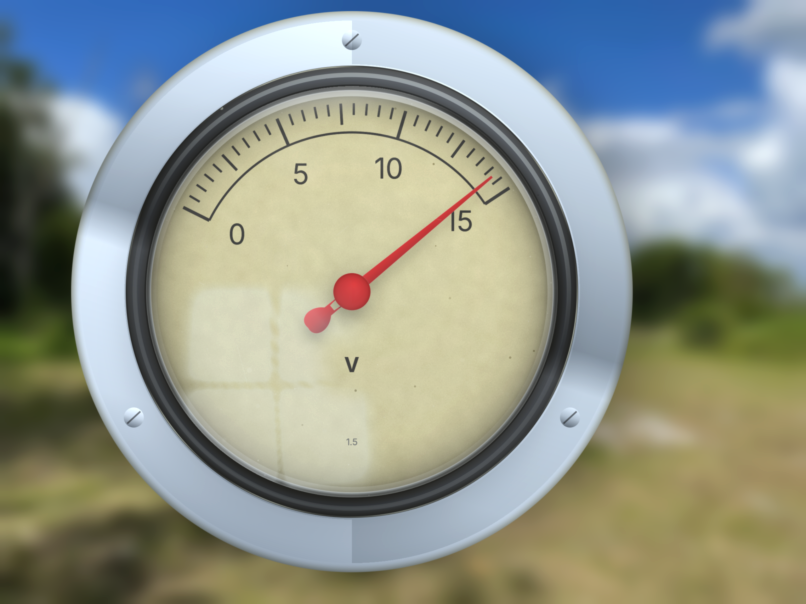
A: 14.25 V
